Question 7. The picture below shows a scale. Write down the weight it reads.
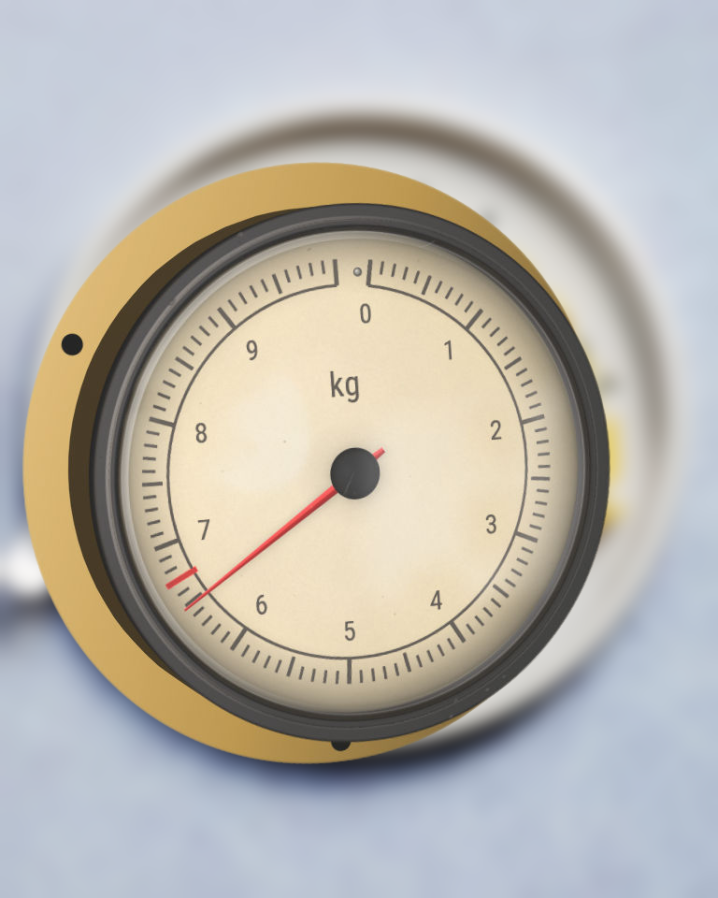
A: 6.5 kg
